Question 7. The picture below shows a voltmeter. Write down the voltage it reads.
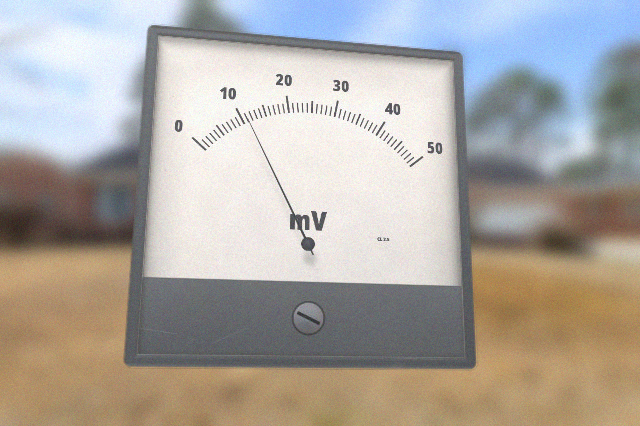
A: 11 mV
